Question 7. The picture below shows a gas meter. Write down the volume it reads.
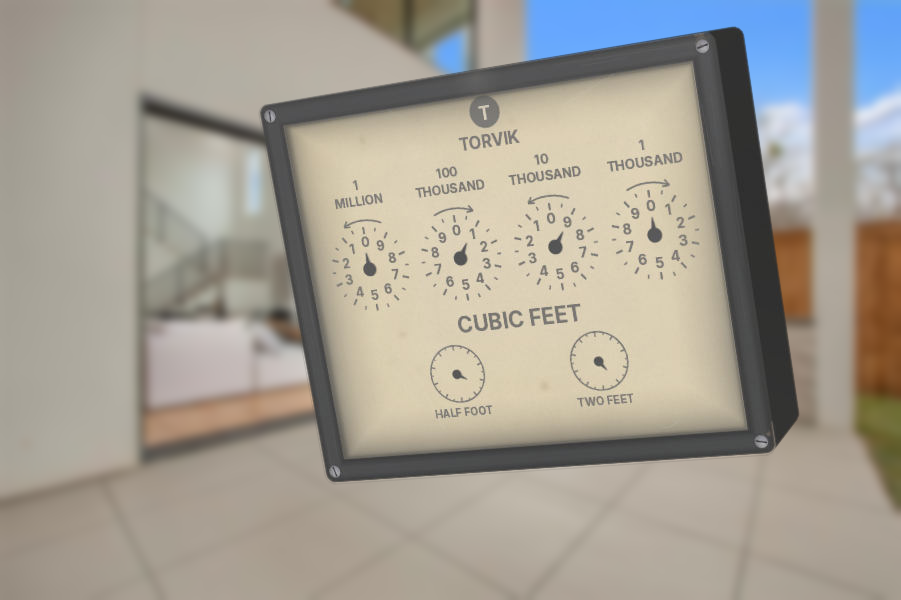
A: 9000 ft³
